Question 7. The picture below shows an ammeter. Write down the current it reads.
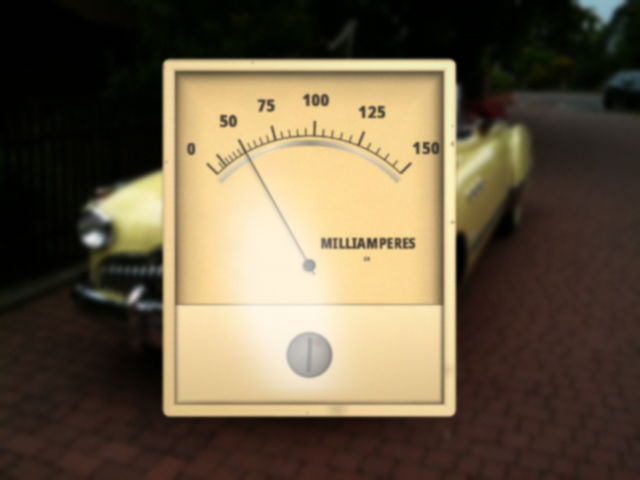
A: 50 mA
